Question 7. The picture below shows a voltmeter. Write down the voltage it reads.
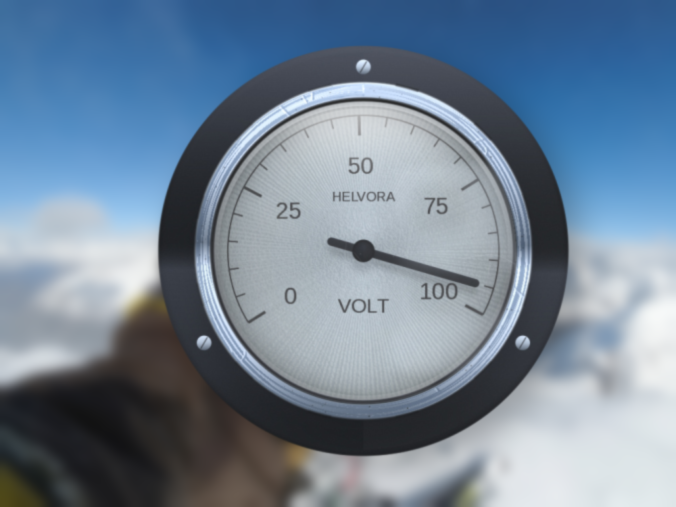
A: 95 V
